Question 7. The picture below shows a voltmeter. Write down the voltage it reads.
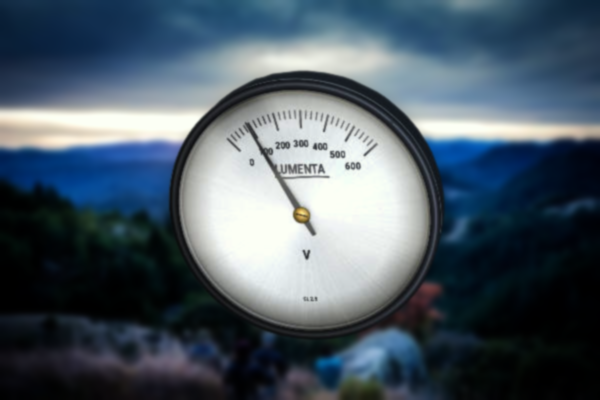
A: 100 V
